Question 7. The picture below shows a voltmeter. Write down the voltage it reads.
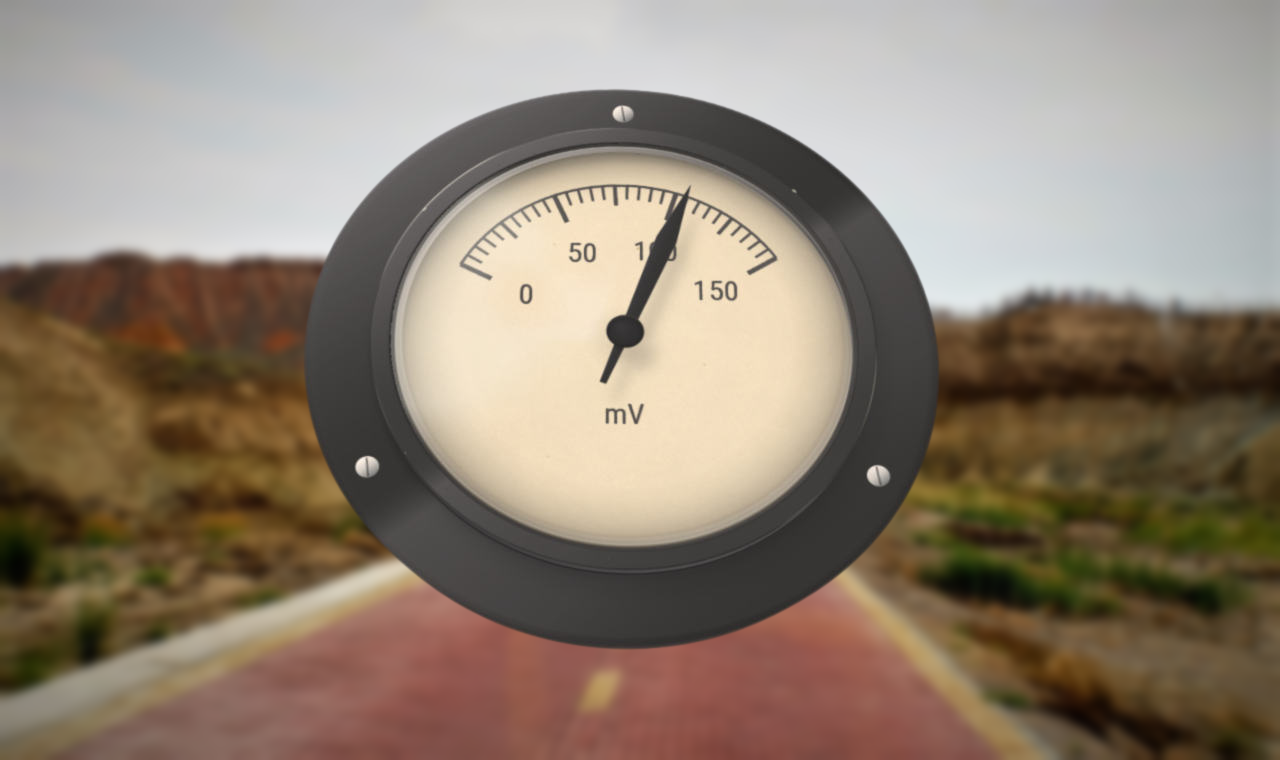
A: 105 mV
